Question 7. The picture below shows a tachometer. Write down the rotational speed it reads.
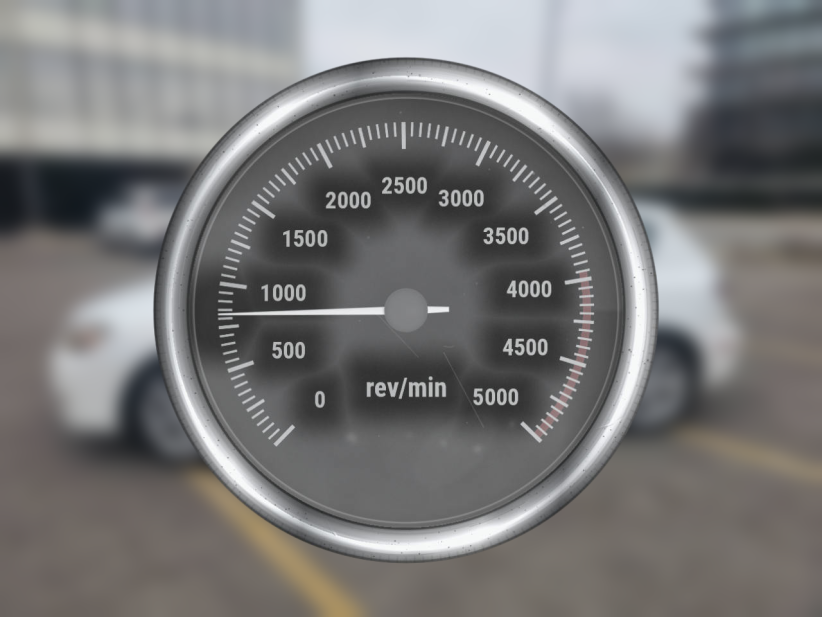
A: 825 rpm
